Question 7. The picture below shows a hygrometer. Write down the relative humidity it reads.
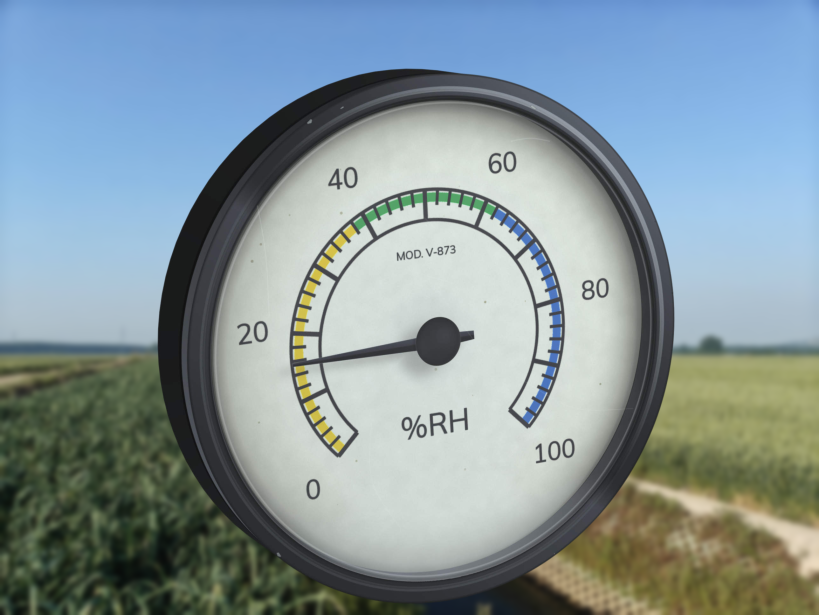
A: 16 %
